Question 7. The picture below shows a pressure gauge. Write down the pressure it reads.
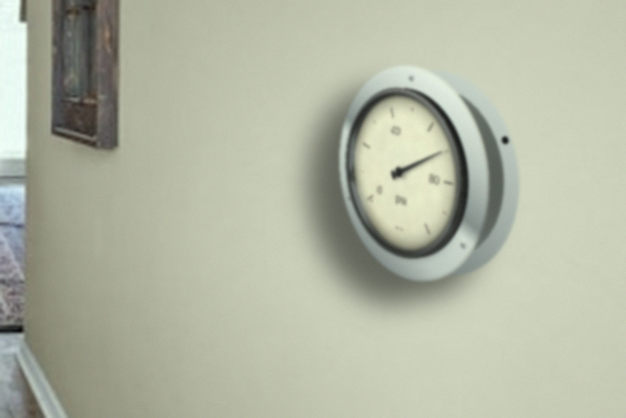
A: 70 psi
